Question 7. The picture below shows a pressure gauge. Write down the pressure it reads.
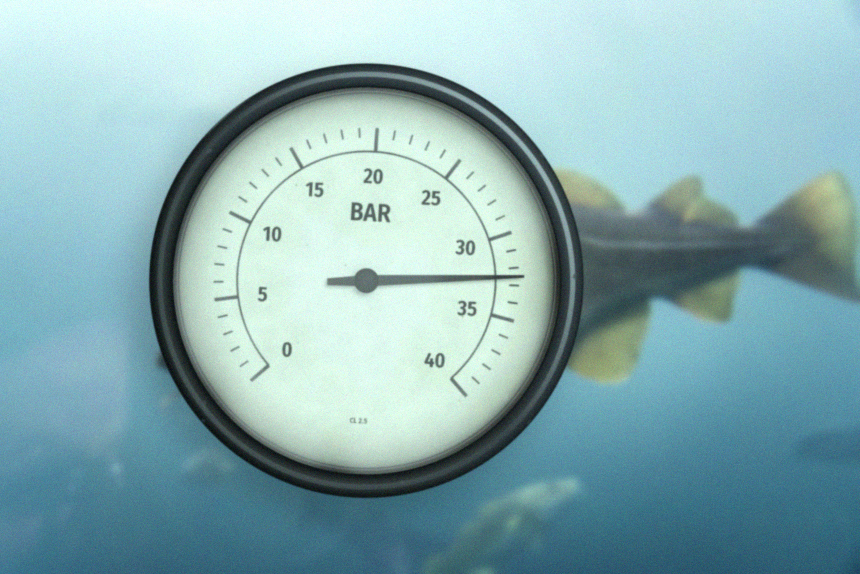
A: 32.5 bar
